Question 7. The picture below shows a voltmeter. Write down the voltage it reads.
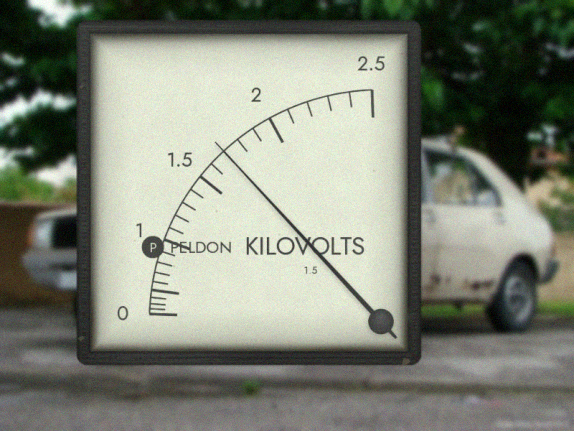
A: 1.7 kV
